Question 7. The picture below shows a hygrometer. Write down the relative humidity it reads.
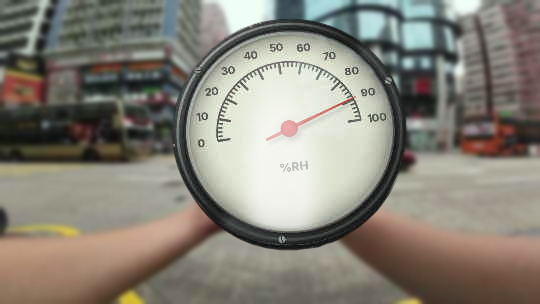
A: 90 %
